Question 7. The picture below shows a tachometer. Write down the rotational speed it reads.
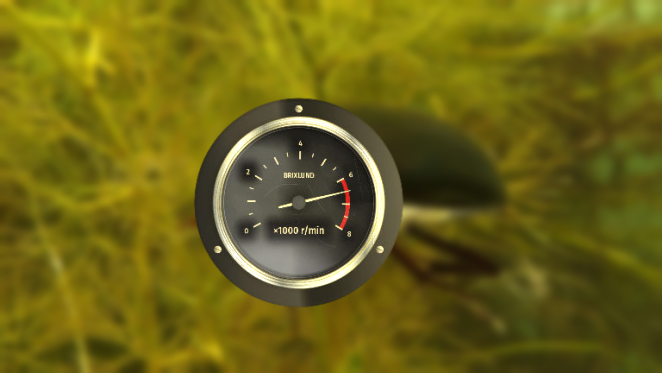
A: 6500 rpm
